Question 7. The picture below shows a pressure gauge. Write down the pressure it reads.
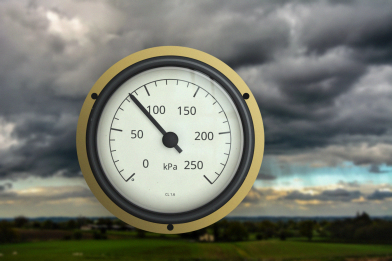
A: 85 kPa
